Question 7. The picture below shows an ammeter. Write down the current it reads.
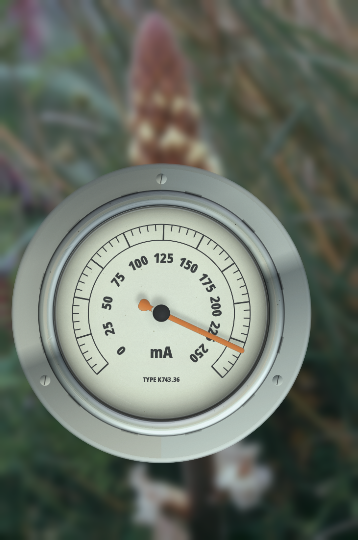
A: 230 mA
